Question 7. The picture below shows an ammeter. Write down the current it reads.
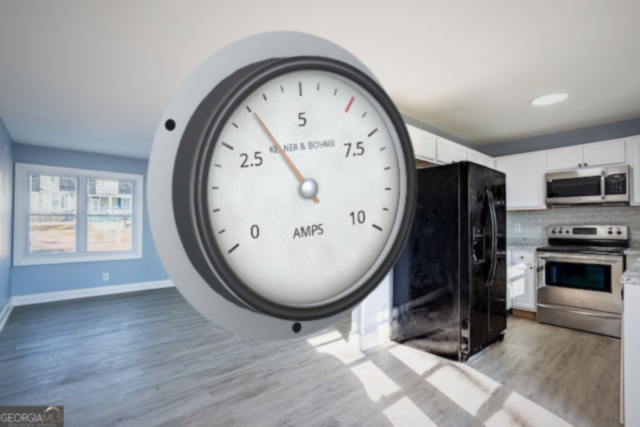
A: 3.5 A
